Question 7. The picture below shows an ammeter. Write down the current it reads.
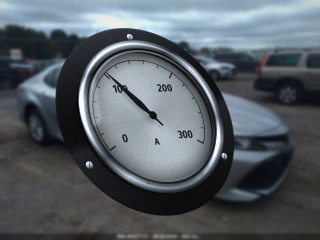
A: 100 A
